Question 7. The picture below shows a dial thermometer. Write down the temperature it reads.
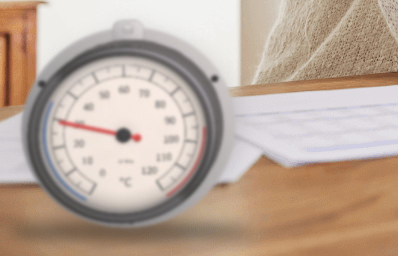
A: 30 °C
